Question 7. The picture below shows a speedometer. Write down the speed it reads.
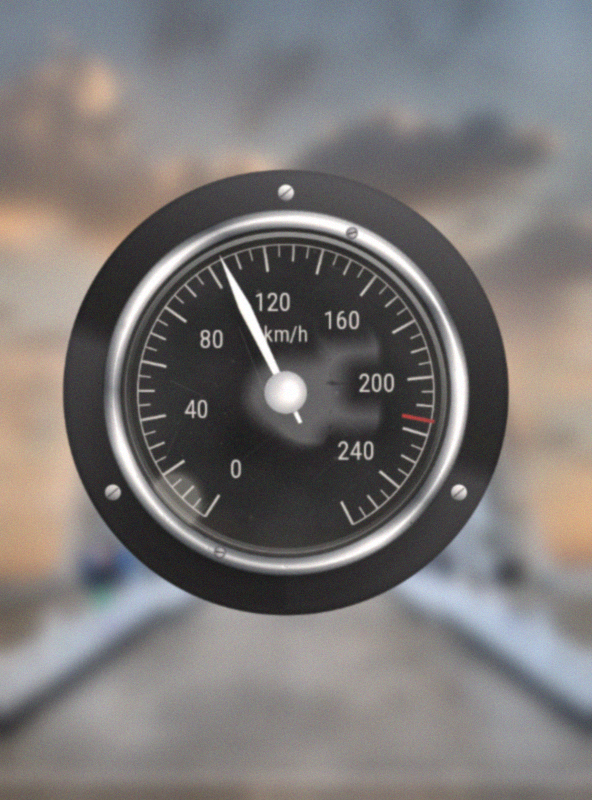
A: 105 km/h
